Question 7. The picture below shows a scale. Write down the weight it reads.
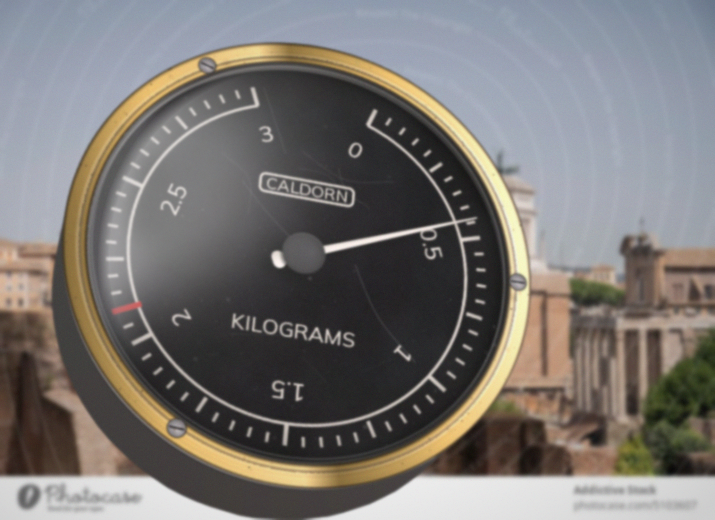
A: 0.45 kg
